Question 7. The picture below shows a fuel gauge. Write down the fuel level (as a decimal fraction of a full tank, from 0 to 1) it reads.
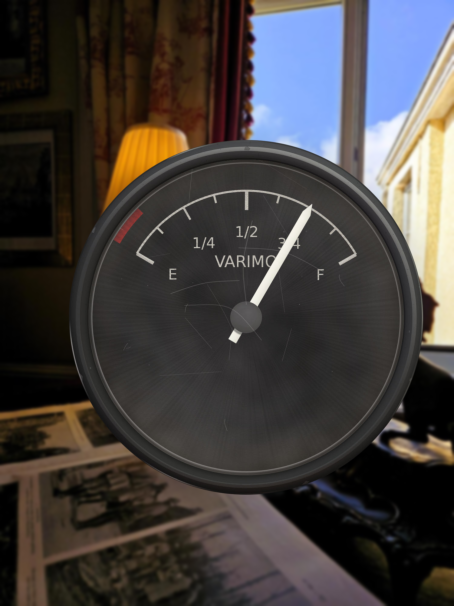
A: 0.75
